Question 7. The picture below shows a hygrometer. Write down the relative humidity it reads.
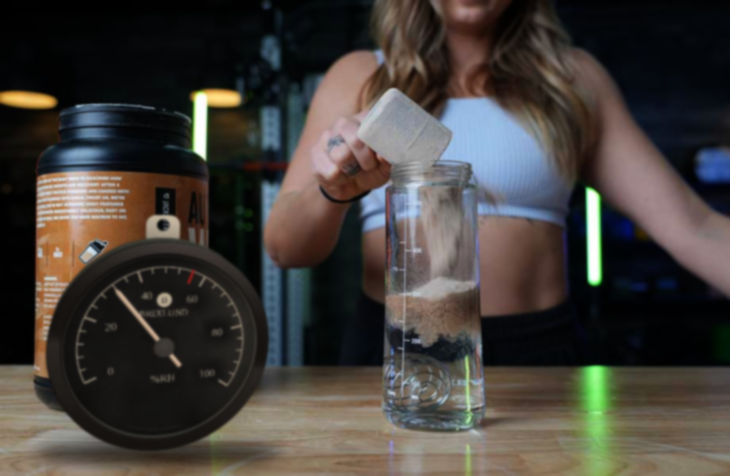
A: 32 %
